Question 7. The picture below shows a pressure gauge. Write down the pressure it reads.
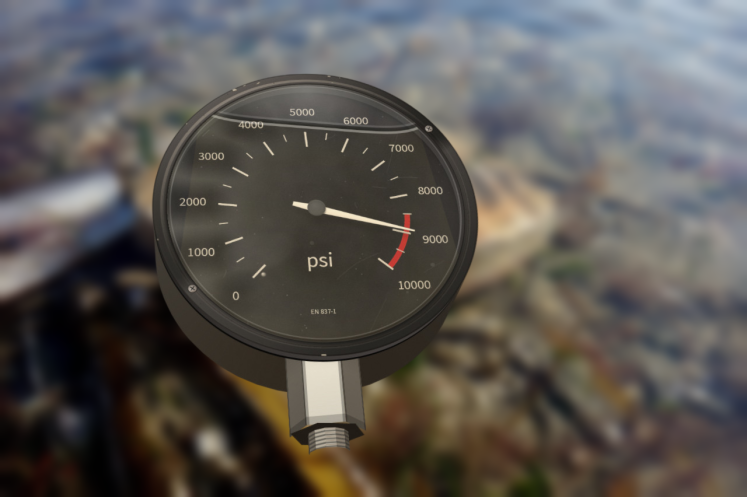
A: 9000 psi
